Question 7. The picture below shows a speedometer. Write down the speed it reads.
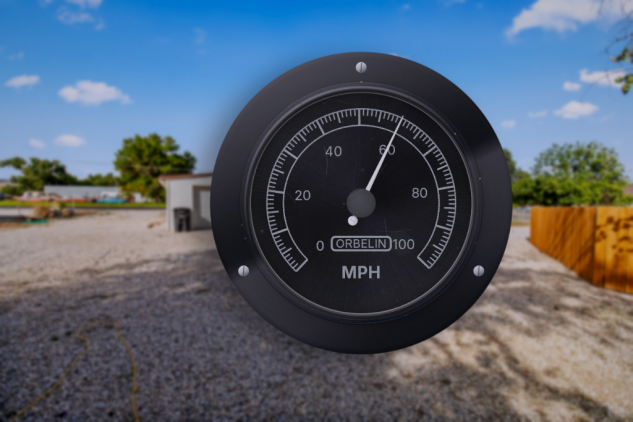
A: 60 mph
